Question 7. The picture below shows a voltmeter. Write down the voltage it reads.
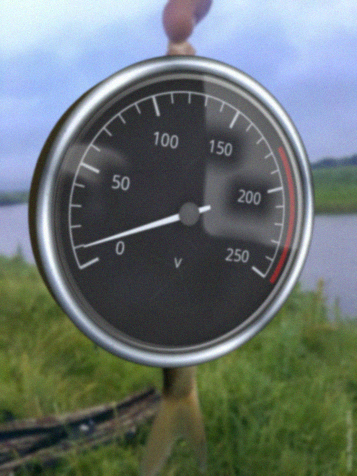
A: 10 V
